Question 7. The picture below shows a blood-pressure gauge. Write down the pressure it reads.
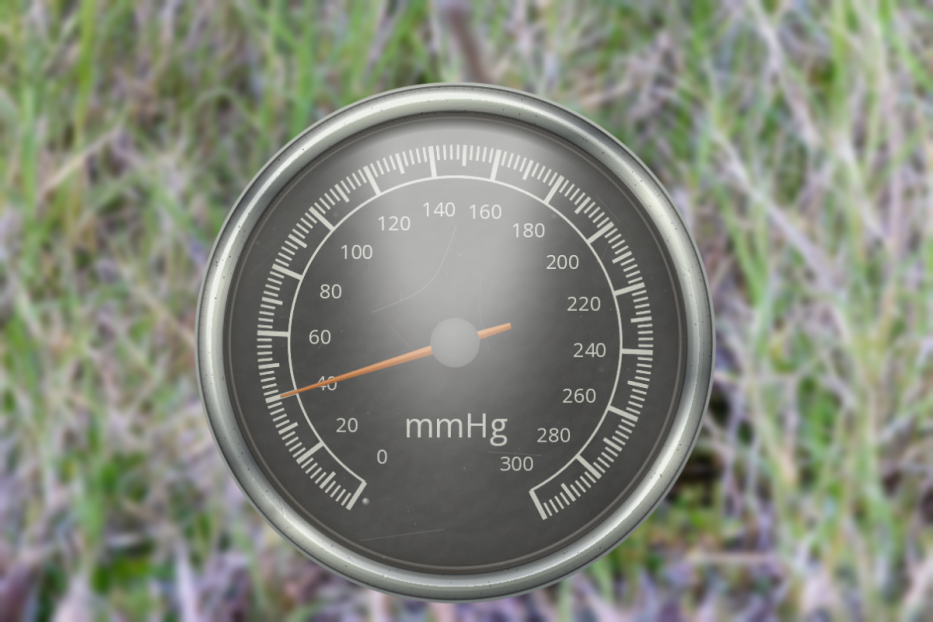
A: 40 mmHg
